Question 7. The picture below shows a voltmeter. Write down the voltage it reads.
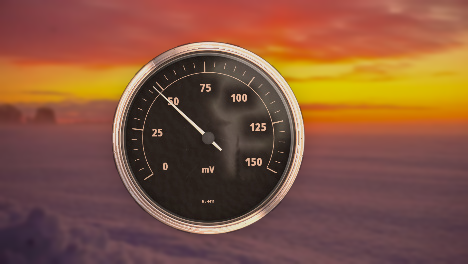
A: 47.5 mV
